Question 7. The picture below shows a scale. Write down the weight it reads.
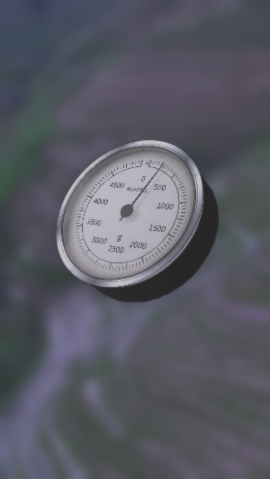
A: 250 g
